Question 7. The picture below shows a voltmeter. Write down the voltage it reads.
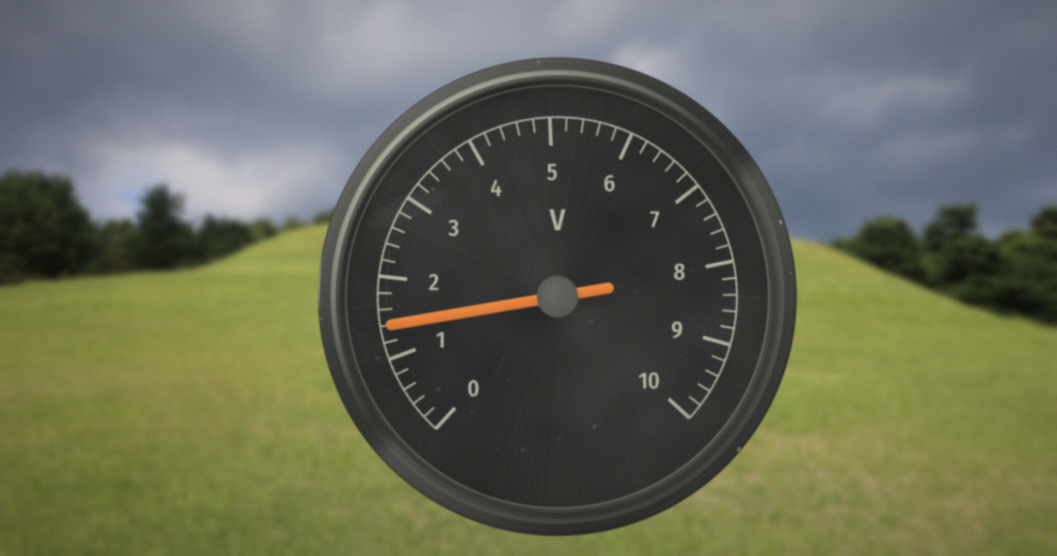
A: 1.4 V
